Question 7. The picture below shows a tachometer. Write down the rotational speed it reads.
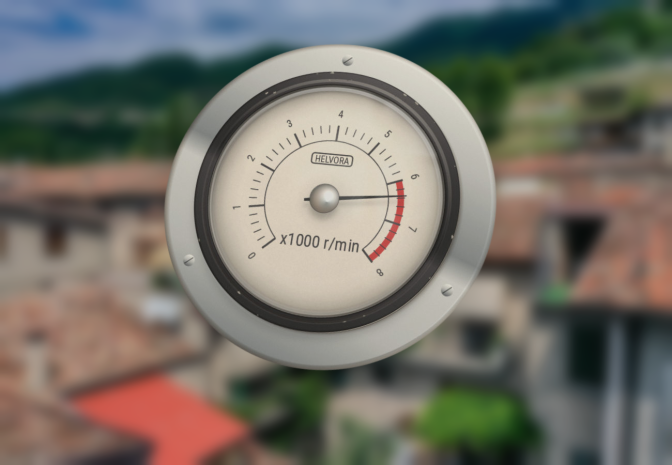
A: 6400 rpm
